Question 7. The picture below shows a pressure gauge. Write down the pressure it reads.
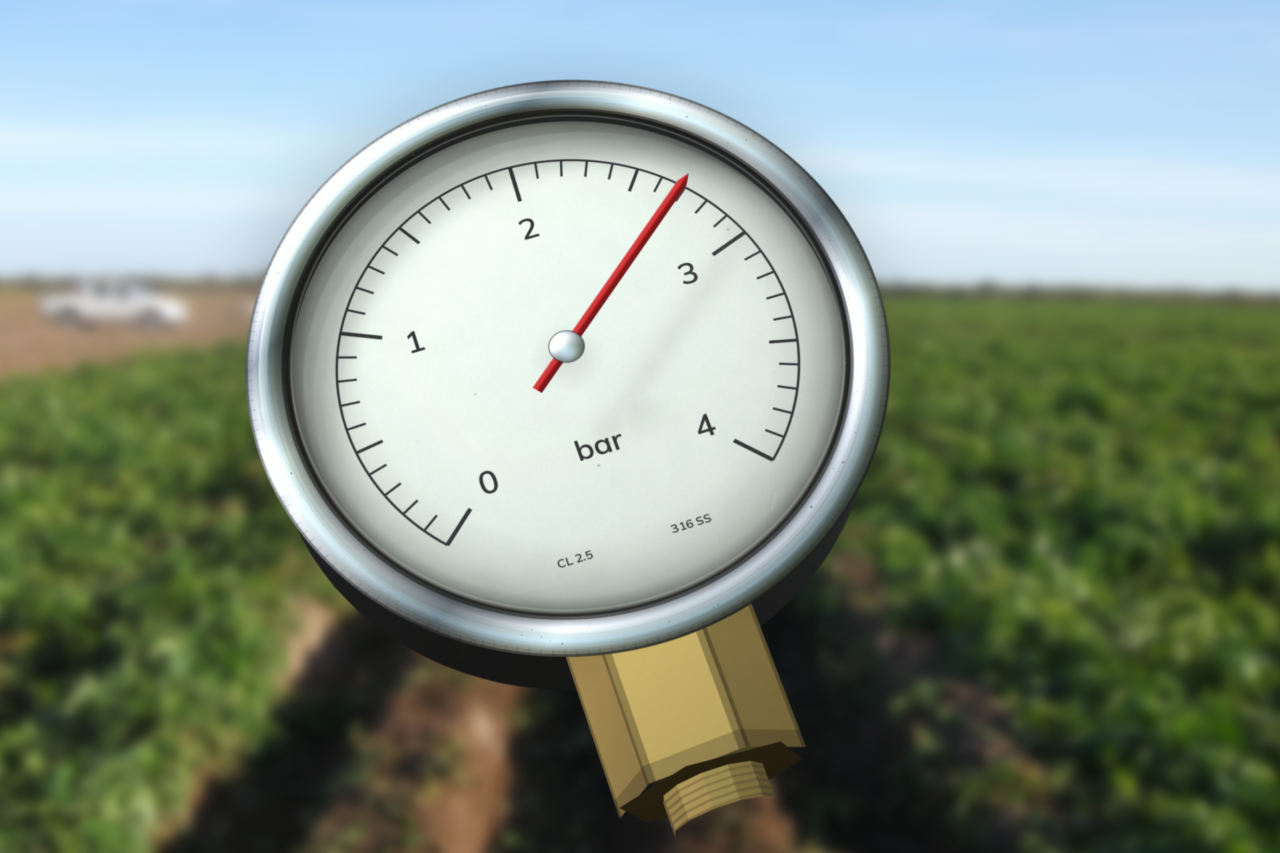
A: 2.7 bar
